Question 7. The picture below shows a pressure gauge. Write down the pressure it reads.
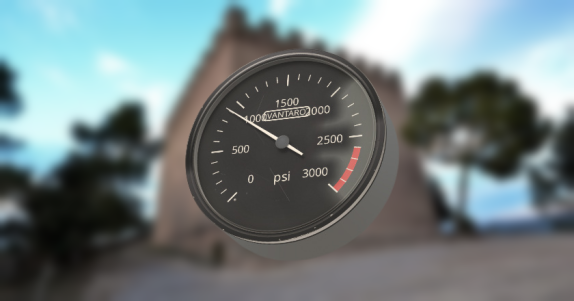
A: 900 psi
